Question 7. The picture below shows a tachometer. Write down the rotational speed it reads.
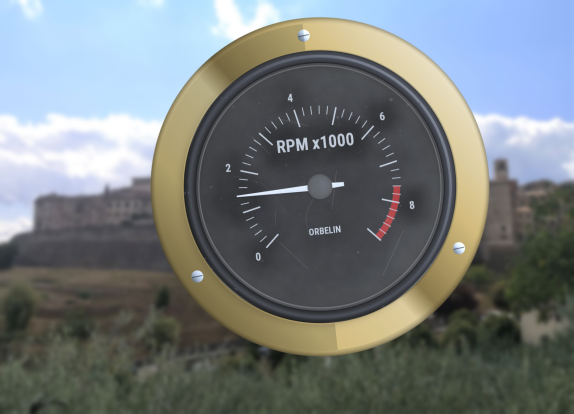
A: 1400 rpm
